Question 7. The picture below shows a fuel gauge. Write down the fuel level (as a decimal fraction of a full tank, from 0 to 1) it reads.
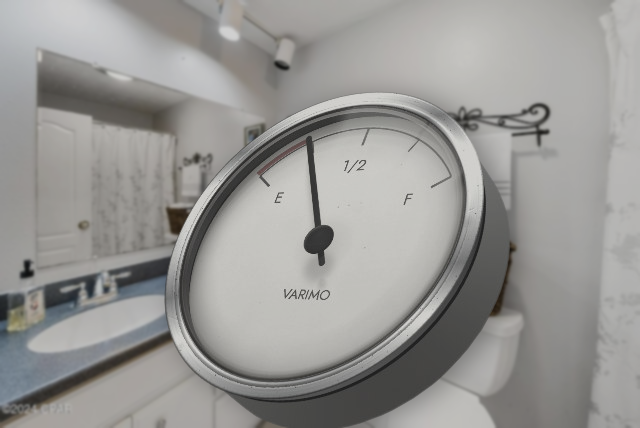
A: 0.25
